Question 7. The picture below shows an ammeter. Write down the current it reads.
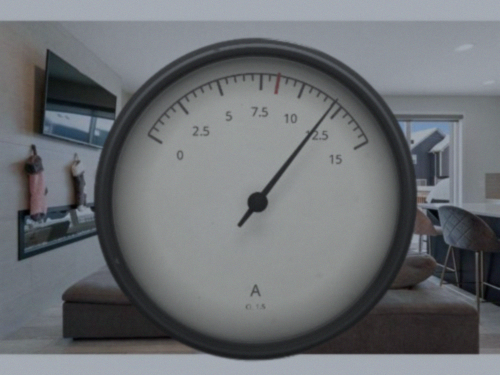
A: 12 A
